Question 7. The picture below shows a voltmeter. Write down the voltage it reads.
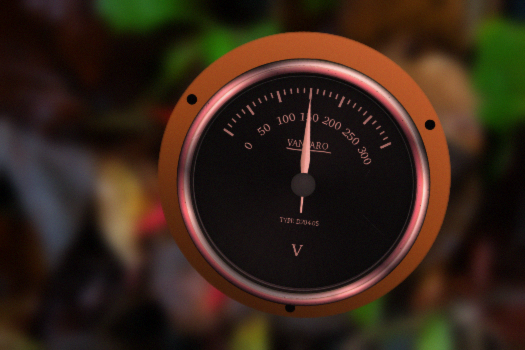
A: 150 V
